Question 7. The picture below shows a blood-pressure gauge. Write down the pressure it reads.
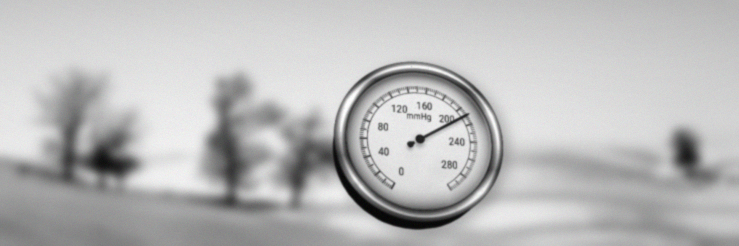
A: 210 mmHg
